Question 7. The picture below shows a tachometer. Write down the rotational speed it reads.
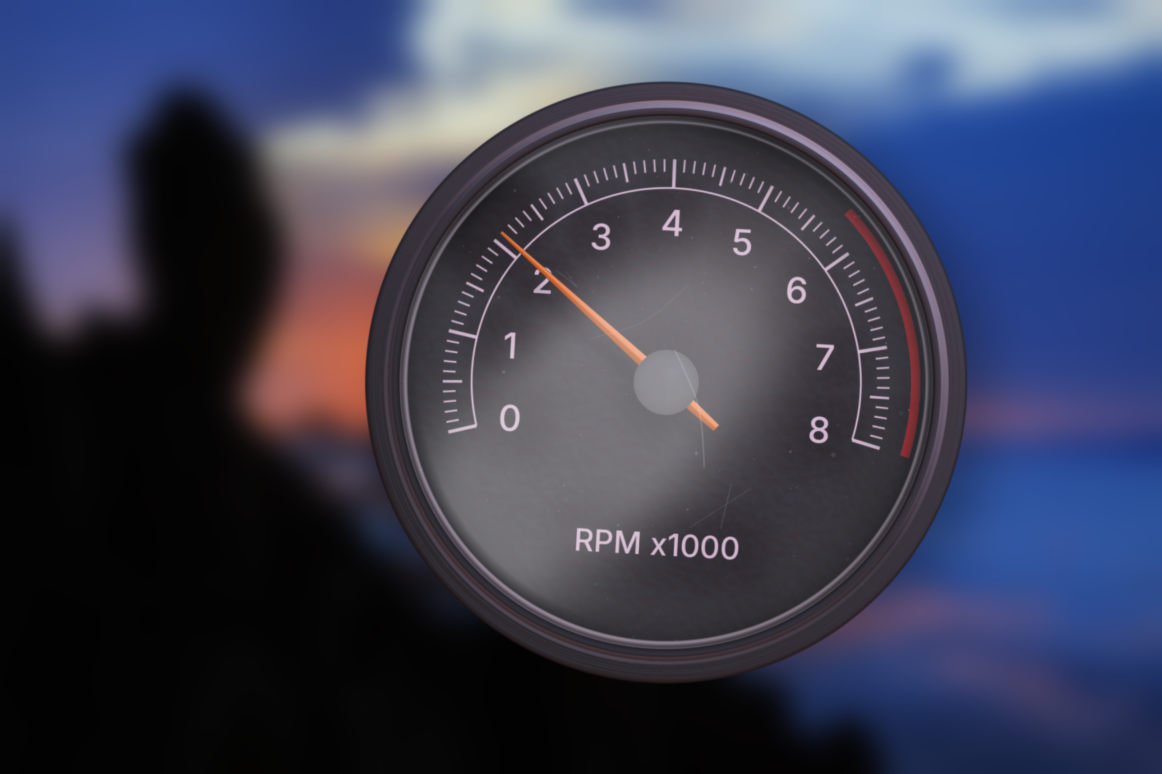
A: 2100 rpm
